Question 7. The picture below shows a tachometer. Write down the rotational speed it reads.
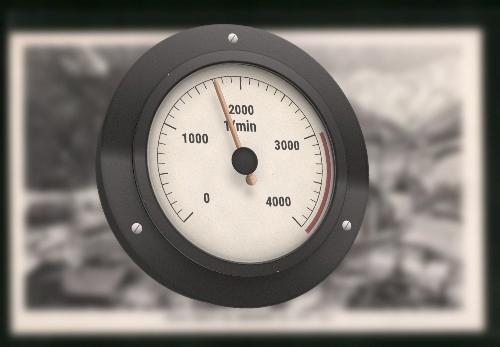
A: 1700 rpm
